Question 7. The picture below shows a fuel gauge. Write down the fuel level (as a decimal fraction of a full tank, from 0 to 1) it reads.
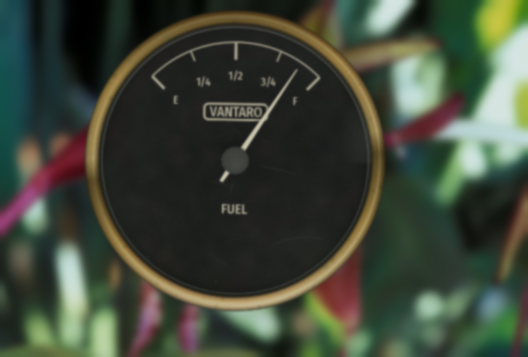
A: 0.875
